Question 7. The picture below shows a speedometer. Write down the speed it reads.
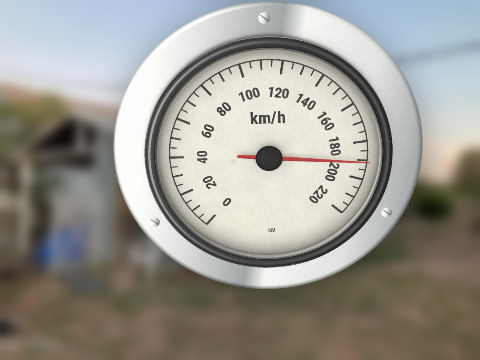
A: 190 km/h
